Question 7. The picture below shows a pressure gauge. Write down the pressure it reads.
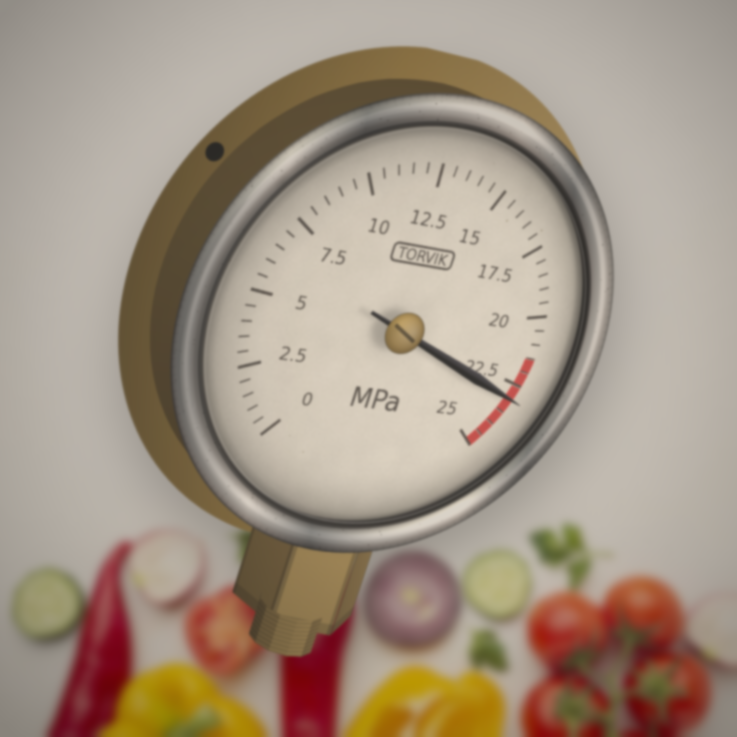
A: 23 MPa
